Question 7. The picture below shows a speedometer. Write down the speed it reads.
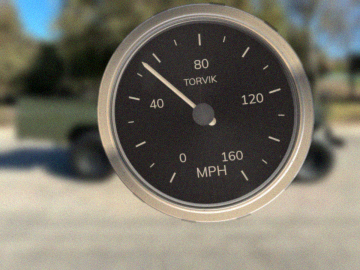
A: 55 mph
